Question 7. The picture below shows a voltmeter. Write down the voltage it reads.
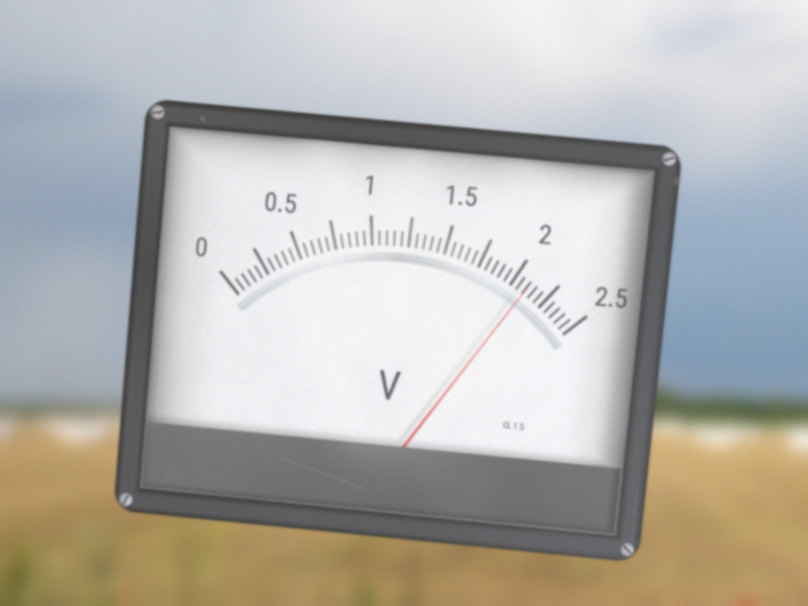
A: 2.1 V
